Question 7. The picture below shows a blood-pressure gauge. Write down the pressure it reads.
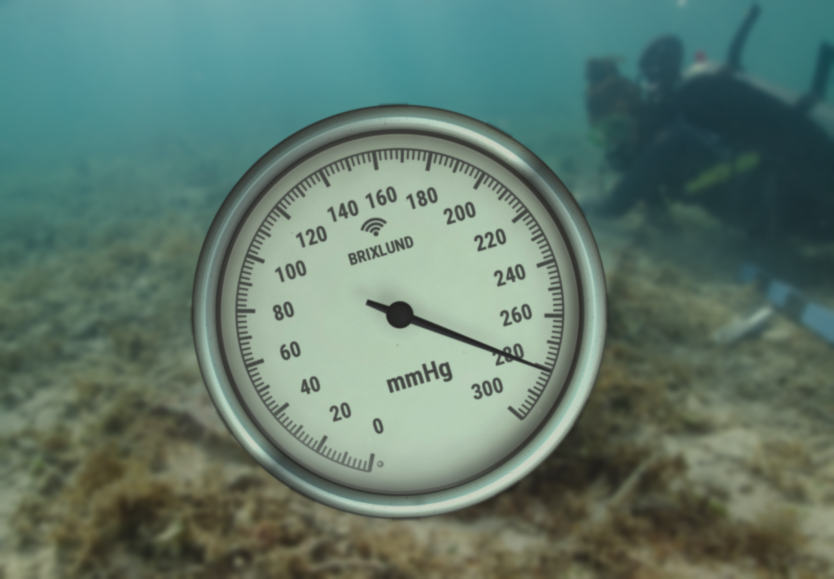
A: 280 mmHg
